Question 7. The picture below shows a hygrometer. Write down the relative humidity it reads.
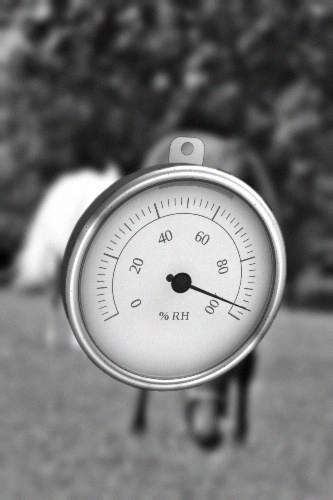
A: 96 %
